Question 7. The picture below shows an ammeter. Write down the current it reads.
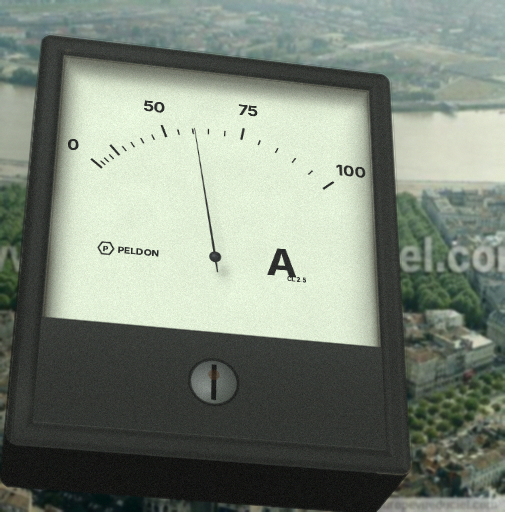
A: 60 A
